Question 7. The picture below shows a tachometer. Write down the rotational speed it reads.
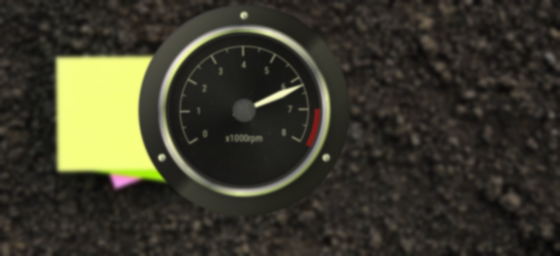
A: 6250 rpm
